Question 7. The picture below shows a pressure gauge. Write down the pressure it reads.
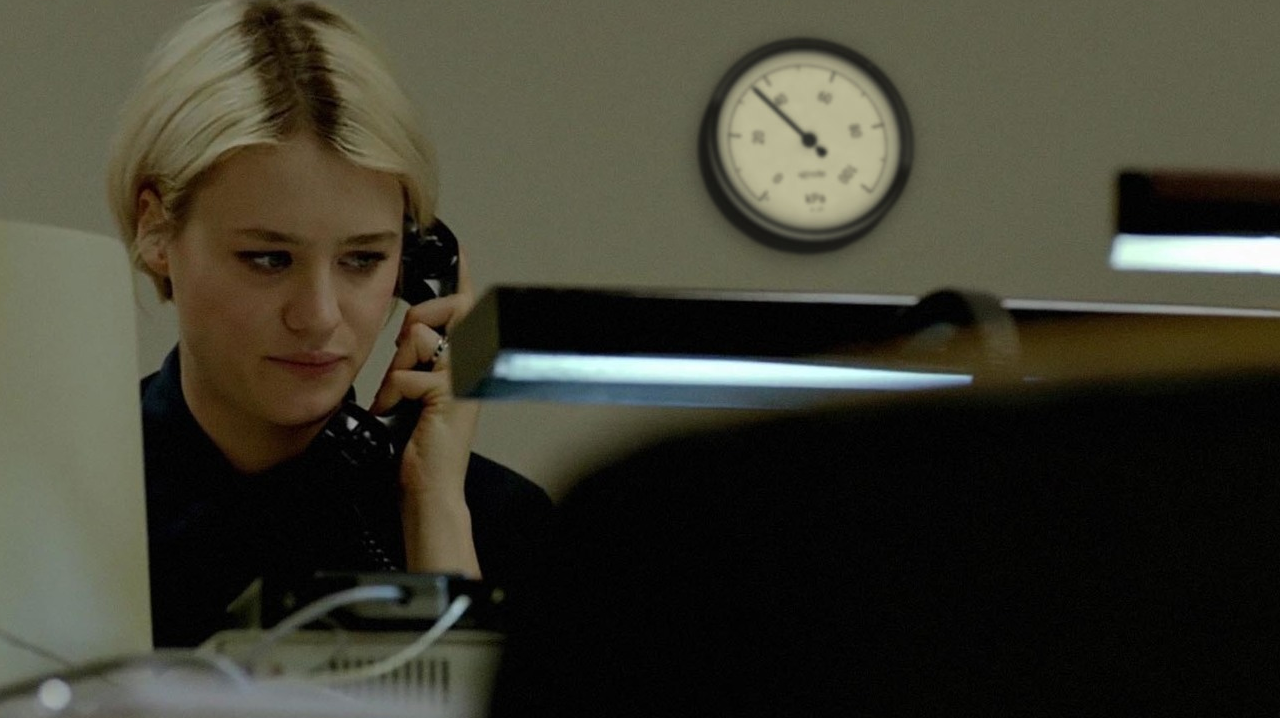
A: 35 kPa
